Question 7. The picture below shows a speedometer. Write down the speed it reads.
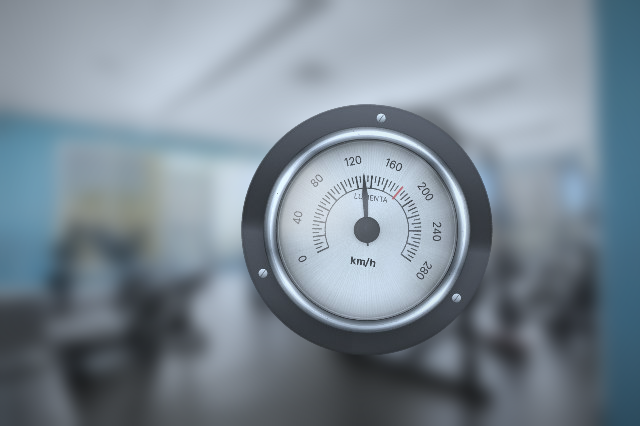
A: 130 km/h
